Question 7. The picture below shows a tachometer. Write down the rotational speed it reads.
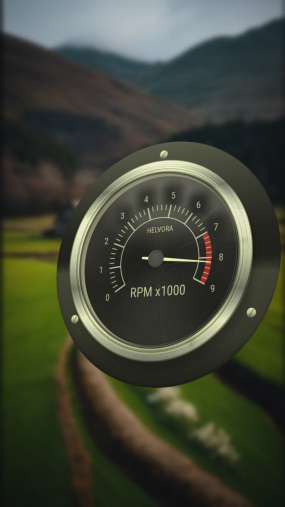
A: 8200 rpm
